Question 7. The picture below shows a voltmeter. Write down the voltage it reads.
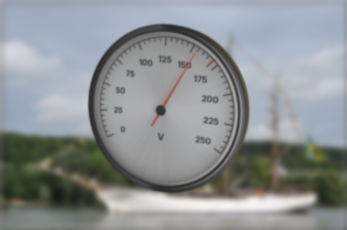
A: 155 V
